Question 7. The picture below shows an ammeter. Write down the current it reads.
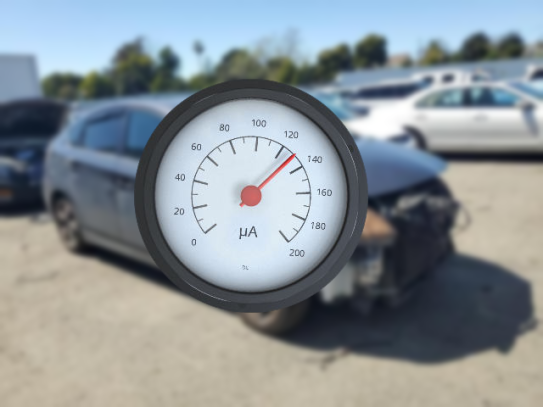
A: 130 µA
